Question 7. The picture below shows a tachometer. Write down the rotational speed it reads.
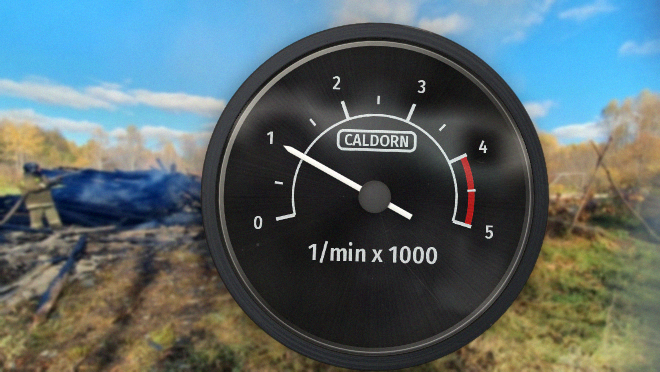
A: 1000 rpm
